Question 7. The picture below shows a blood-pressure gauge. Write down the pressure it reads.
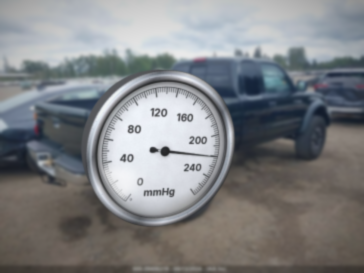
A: 220 mmHg
